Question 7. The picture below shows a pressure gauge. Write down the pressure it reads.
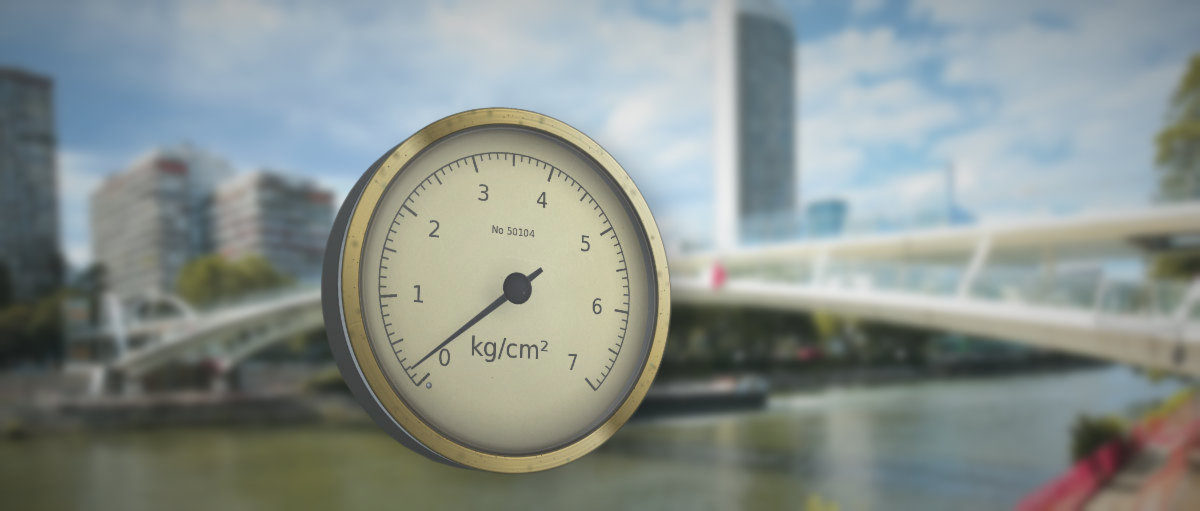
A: 0.2 kg/cm²
